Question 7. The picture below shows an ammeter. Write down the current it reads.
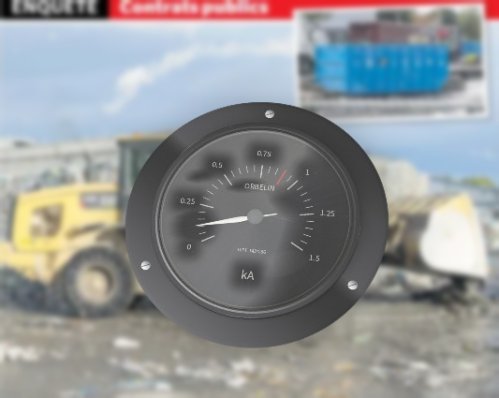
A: 0.1 kA
